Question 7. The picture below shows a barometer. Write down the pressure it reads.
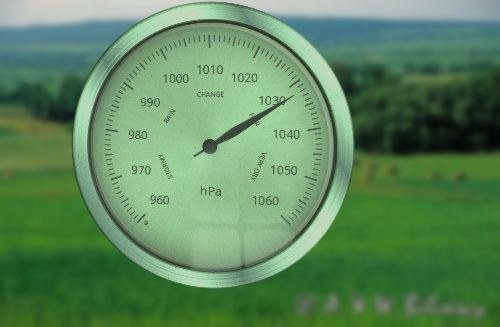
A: 1032 hPa
